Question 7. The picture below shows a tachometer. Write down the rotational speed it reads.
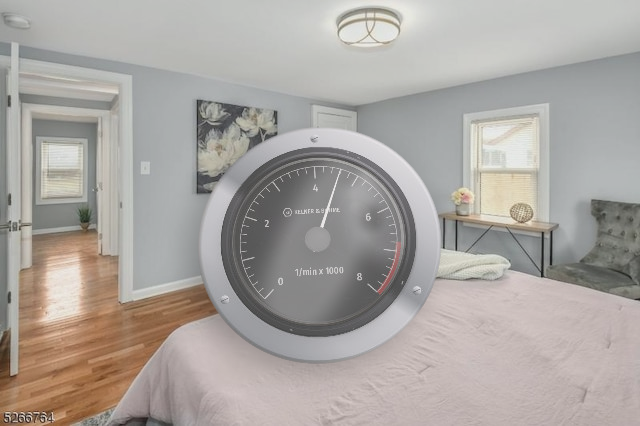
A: 4600 rpm
